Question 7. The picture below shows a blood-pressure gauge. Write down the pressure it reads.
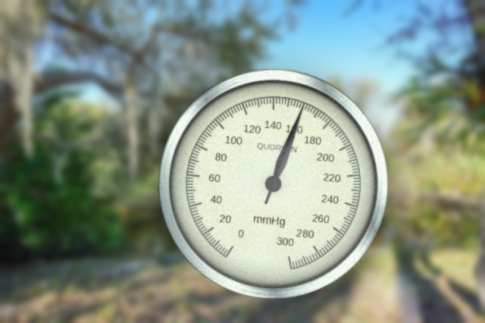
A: 160 mmHg
